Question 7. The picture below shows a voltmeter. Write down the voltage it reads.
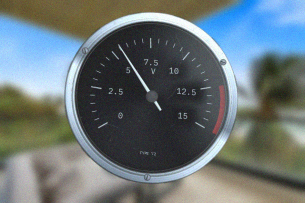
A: 5.5 V
